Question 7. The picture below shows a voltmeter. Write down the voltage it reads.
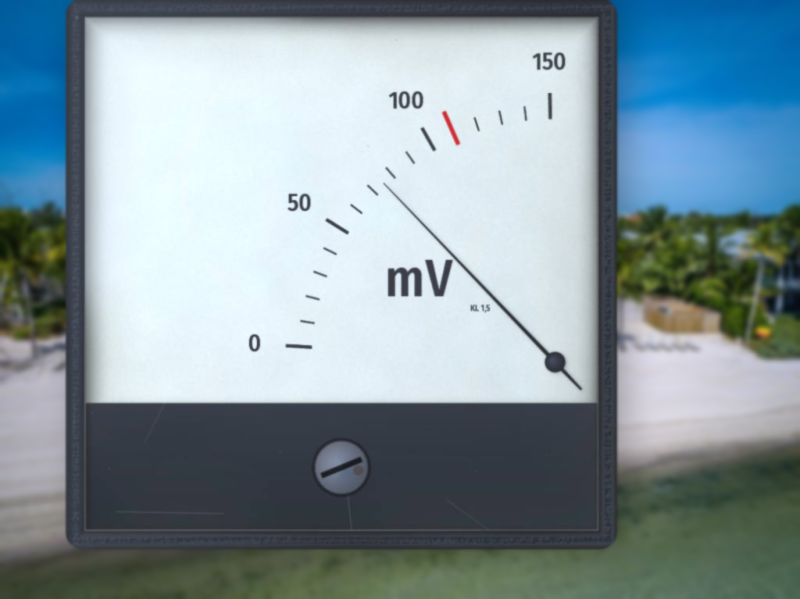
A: 75 mV
